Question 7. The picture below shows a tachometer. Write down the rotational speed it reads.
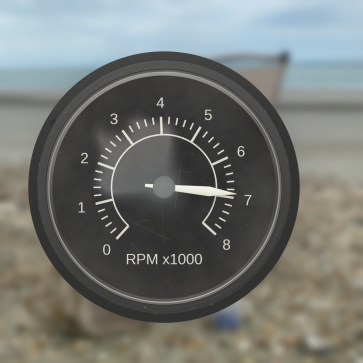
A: 6900 rpm
